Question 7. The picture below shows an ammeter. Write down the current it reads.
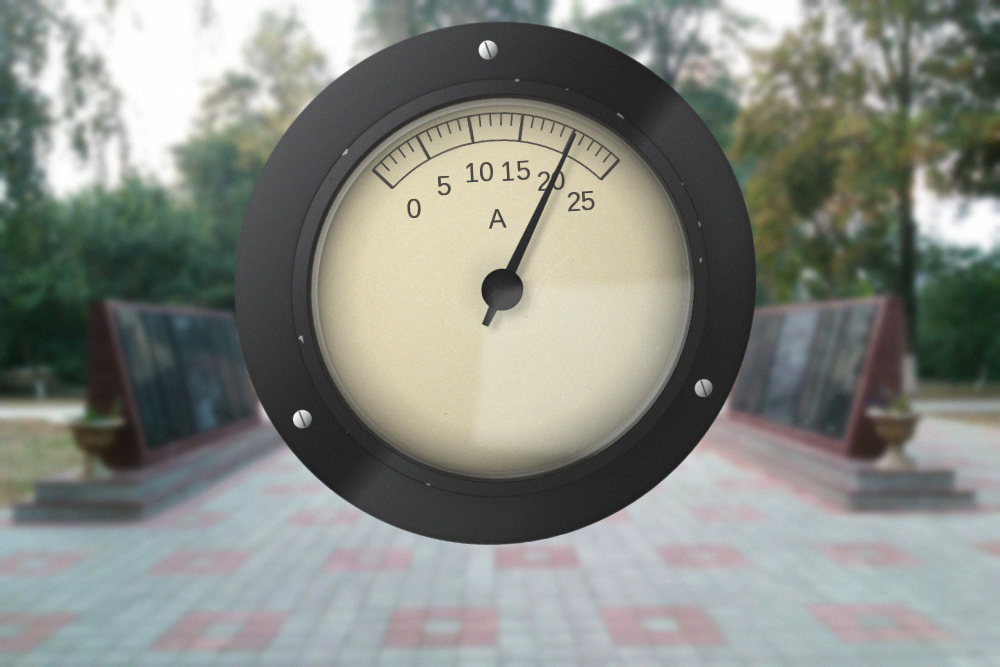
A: 20 A
